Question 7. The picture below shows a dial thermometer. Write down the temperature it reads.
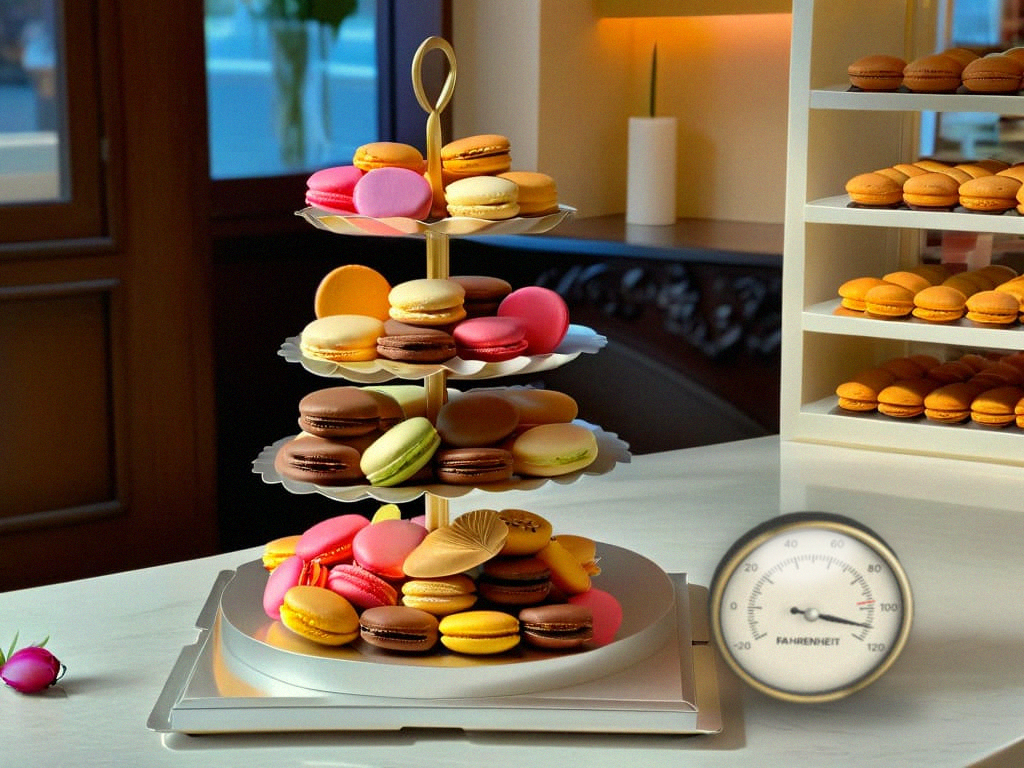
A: 110 °F
